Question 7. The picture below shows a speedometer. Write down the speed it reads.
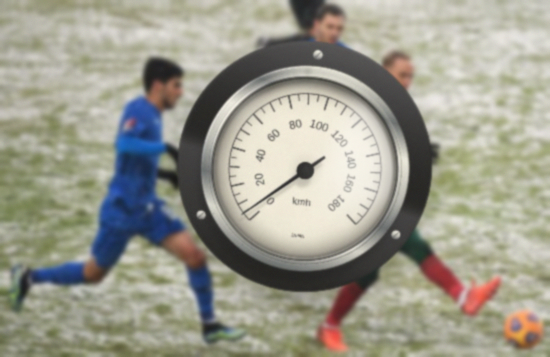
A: 5 km/h
